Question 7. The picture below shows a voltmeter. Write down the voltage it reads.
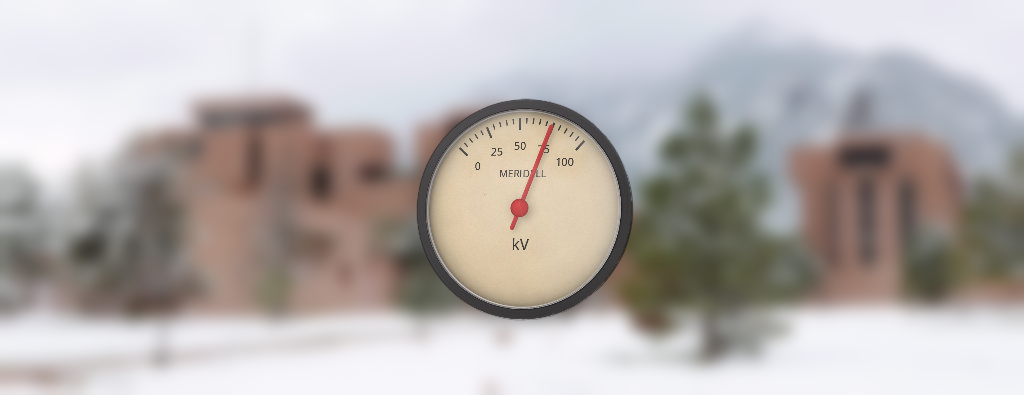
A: 75 kV
